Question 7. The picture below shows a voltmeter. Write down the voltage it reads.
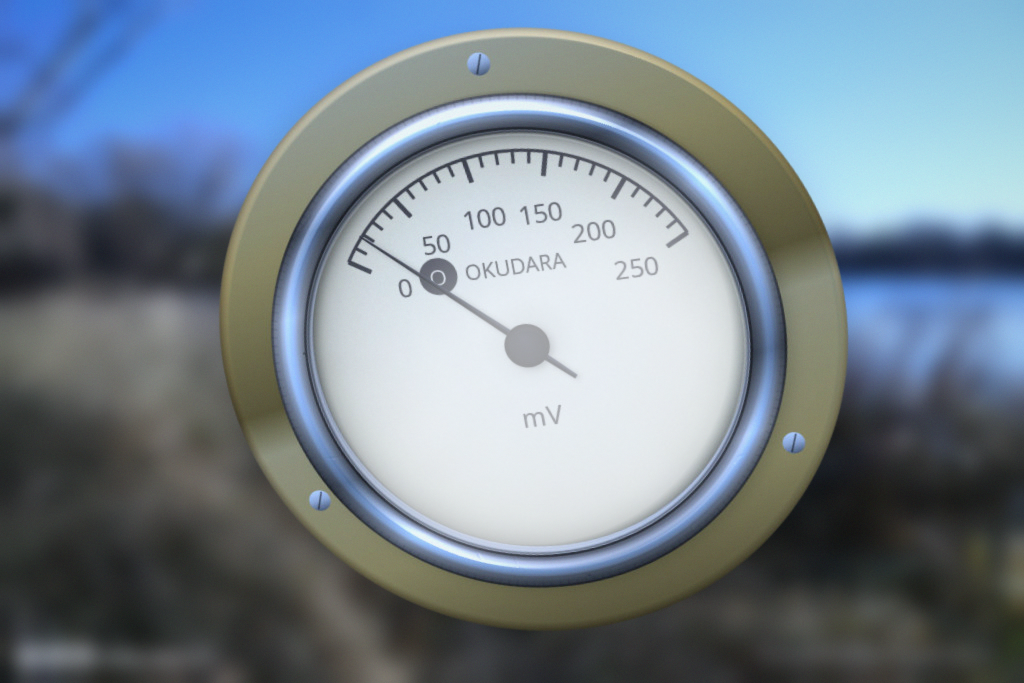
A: 20 mV
